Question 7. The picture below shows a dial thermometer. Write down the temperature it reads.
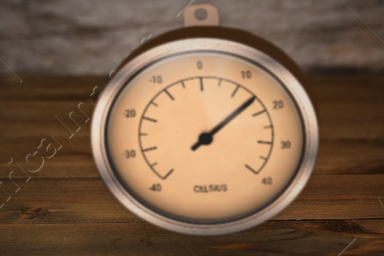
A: 15 °C
